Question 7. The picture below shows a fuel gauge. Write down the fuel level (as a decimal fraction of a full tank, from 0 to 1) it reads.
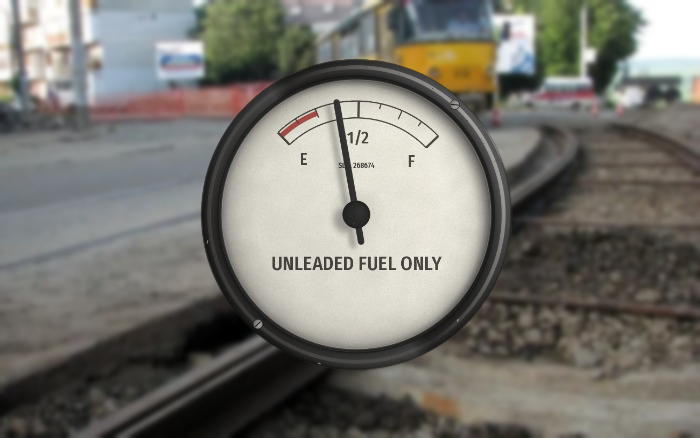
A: 0.375
